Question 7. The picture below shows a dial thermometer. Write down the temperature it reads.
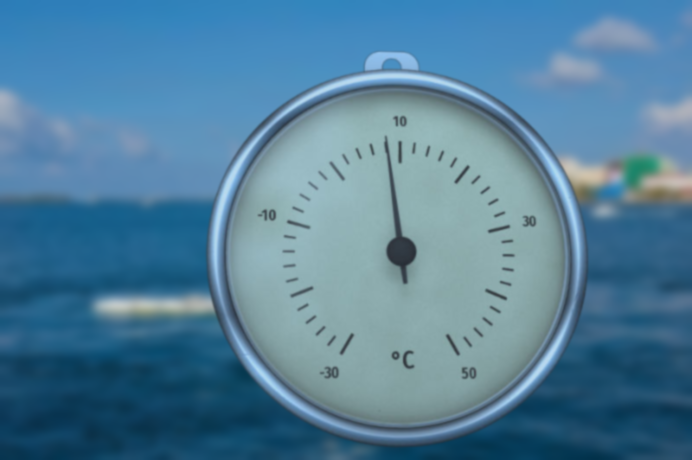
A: 8 °C
